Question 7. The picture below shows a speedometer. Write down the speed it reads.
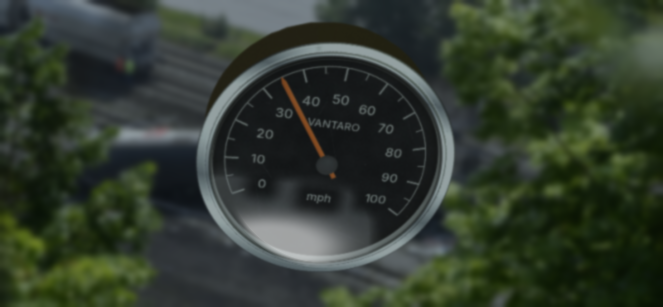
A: 35 mph
